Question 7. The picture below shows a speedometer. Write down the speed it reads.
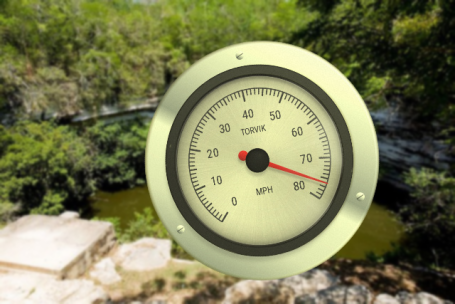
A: 76 mph
